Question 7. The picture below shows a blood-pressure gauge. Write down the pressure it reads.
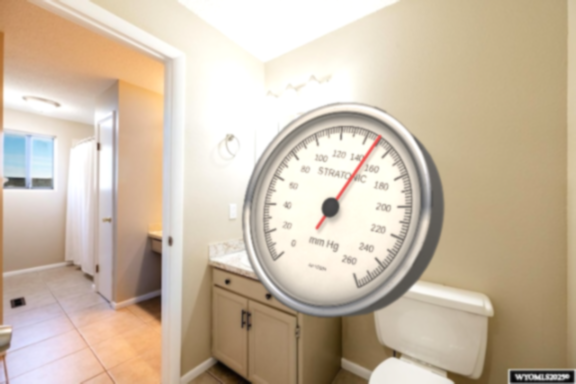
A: 150 mmHg
